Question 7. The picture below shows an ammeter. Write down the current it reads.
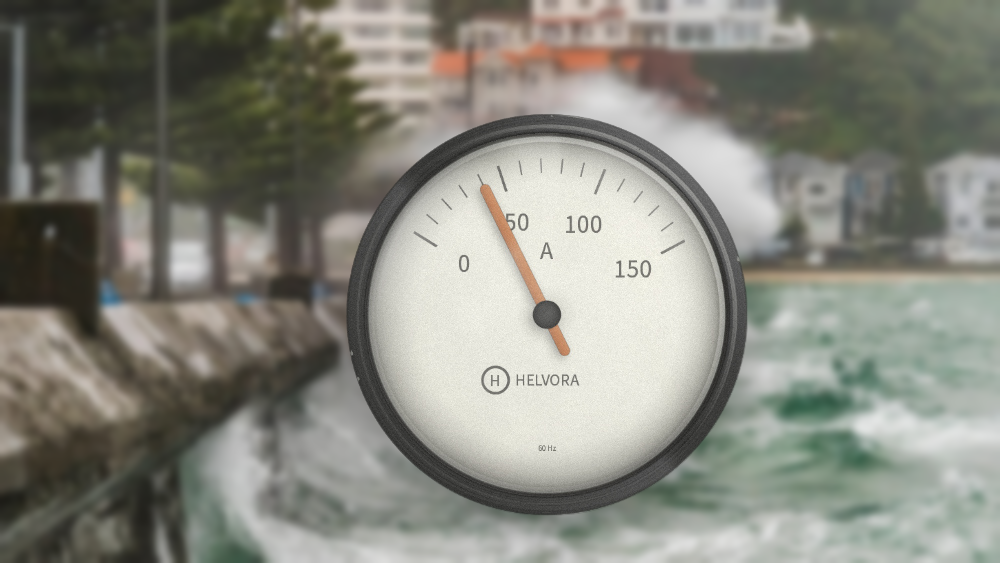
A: 40 A
